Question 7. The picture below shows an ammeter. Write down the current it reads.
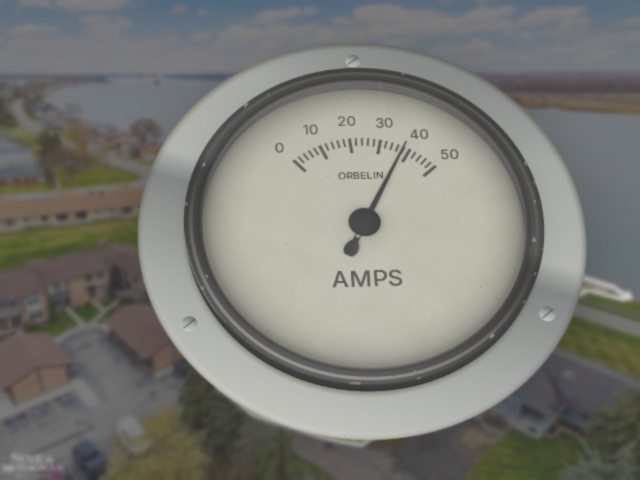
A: 38 A
